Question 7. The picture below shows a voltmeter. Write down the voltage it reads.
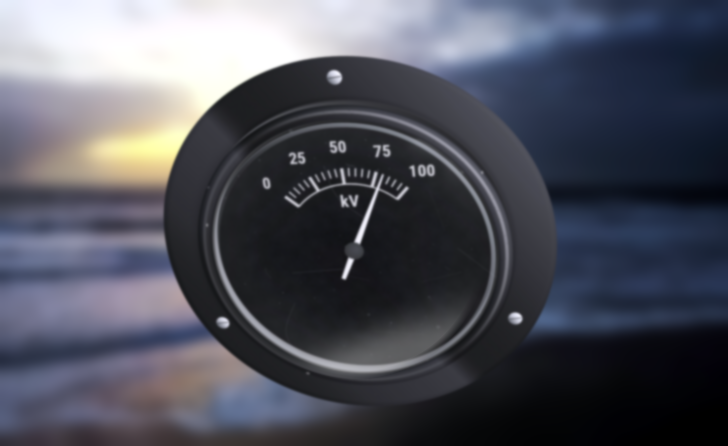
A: 80 kV
